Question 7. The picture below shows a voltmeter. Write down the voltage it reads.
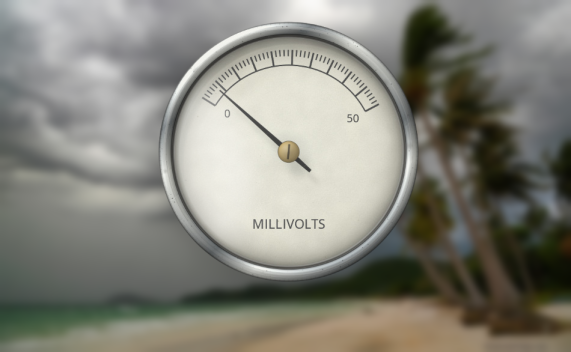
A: 4 mV
